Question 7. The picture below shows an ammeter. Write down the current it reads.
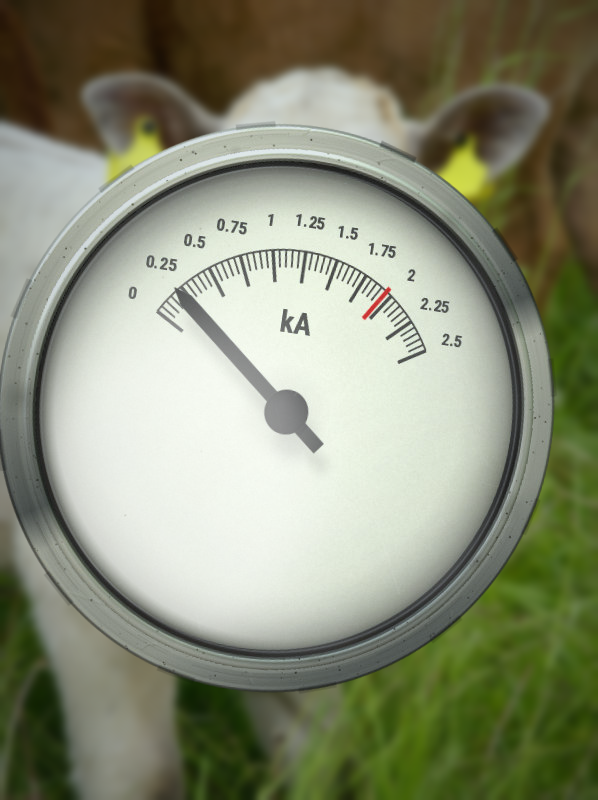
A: 0.2 kA
